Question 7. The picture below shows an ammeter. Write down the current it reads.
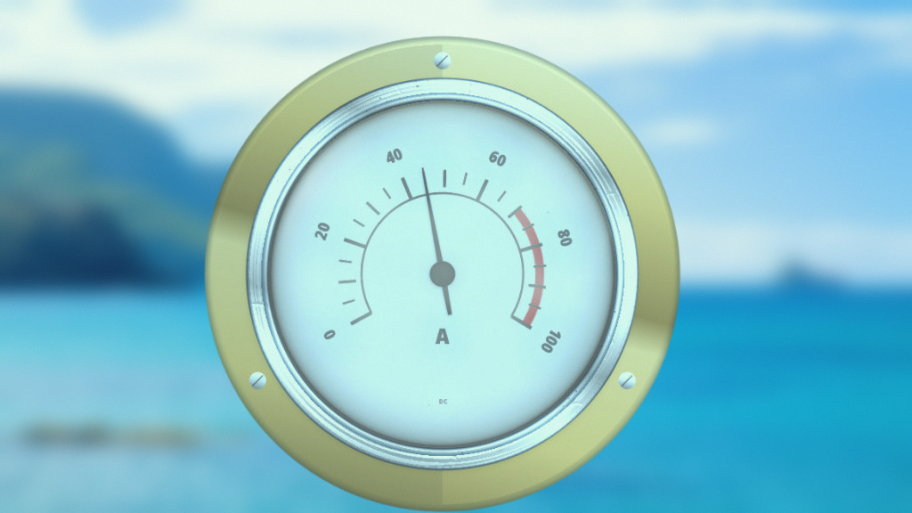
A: 45 A
